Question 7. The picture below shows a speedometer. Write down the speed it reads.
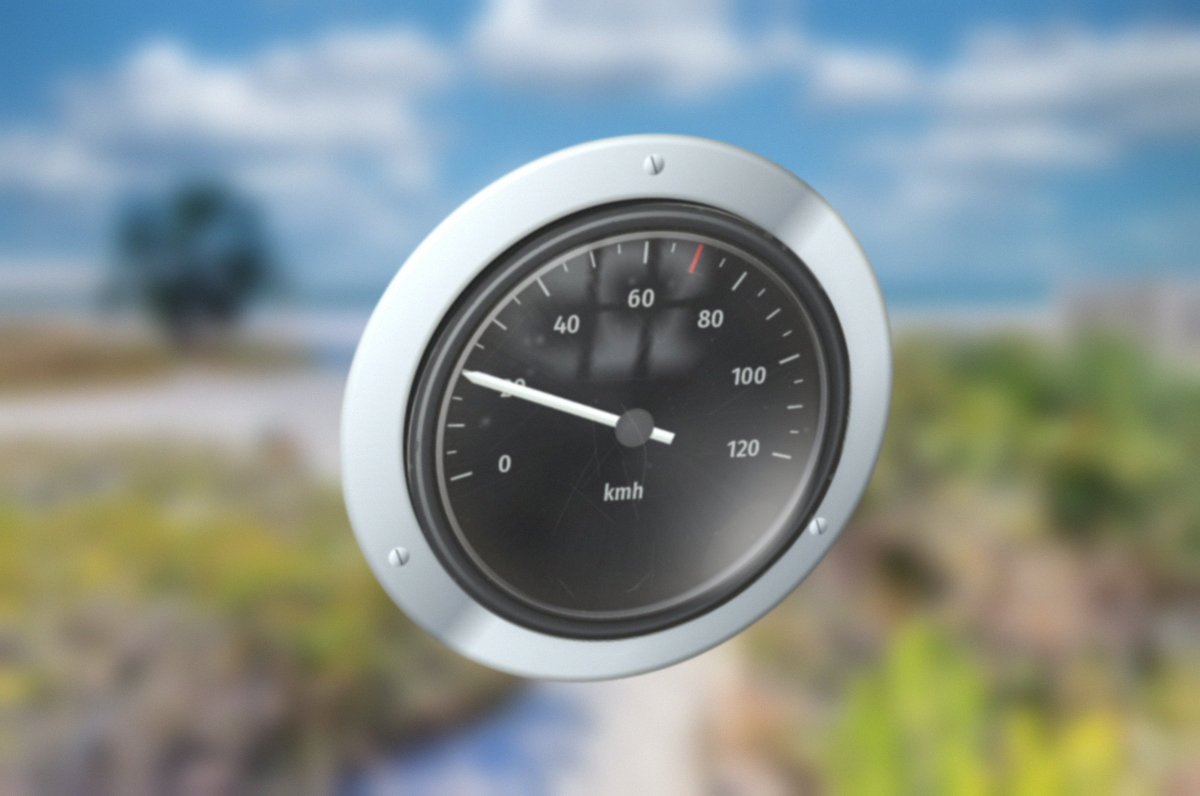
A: 20 km/h
